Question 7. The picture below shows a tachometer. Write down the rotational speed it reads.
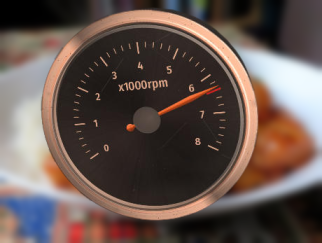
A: 6300 rpm
